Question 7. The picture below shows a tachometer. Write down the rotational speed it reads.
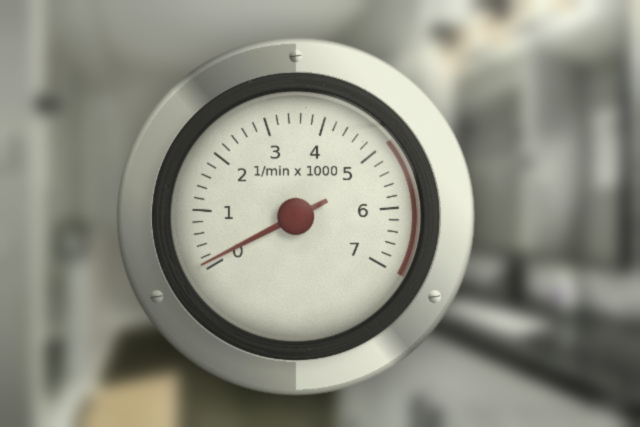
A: 100 rpm
